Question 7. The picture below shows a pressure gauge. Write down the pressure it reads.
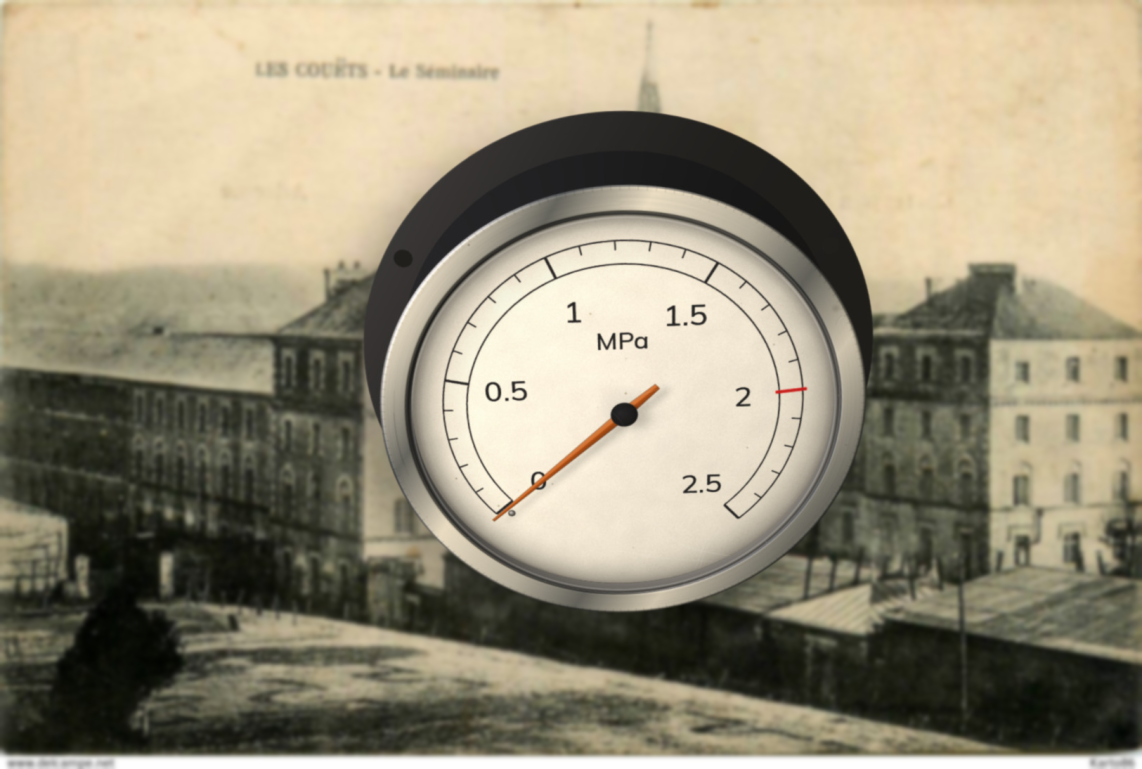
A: 0 MPa
